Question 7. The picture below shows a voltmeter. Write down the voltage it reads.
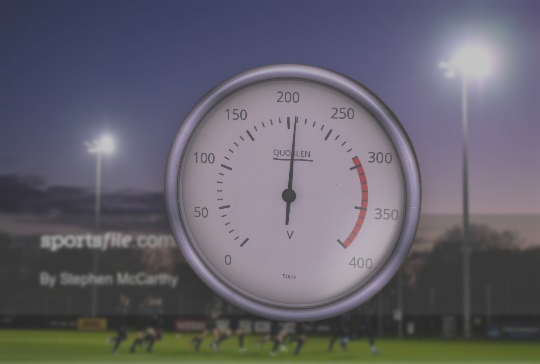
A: 210 V
